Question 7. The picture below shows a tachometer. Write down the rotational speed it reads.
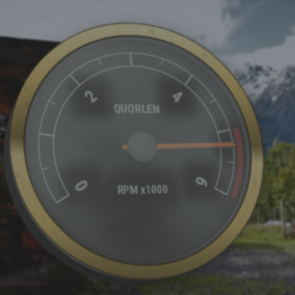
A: 5250 rpm
